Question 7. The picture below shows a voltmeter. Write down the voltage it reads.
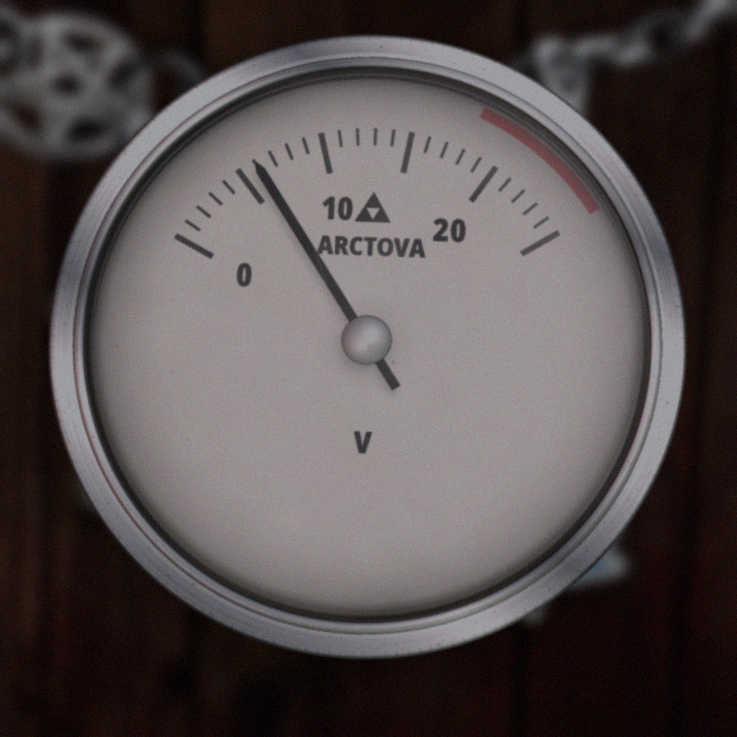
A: 6 V
